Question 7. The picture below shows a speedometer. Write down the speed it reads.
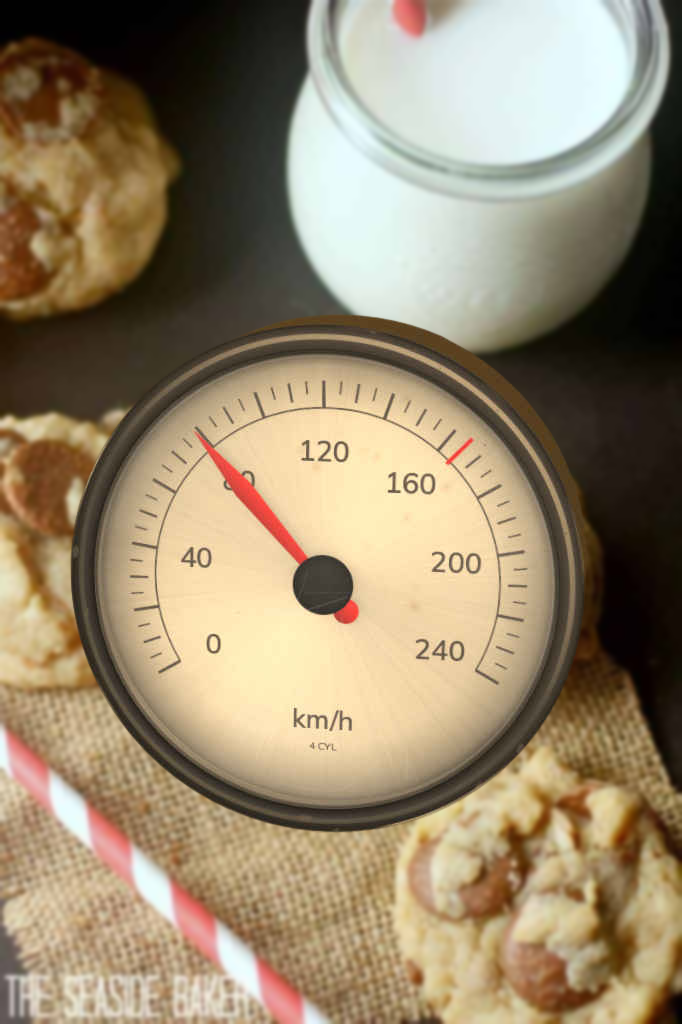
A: 80 km/h
